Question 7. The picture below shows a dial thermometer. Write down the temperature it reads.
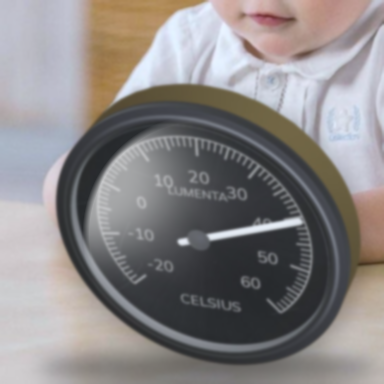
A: 40 °C
